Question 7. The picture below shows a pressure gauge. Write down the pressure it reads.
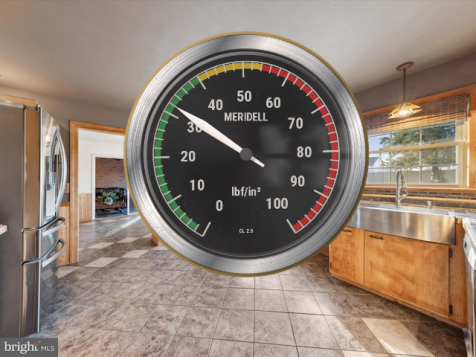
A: 32 psi
